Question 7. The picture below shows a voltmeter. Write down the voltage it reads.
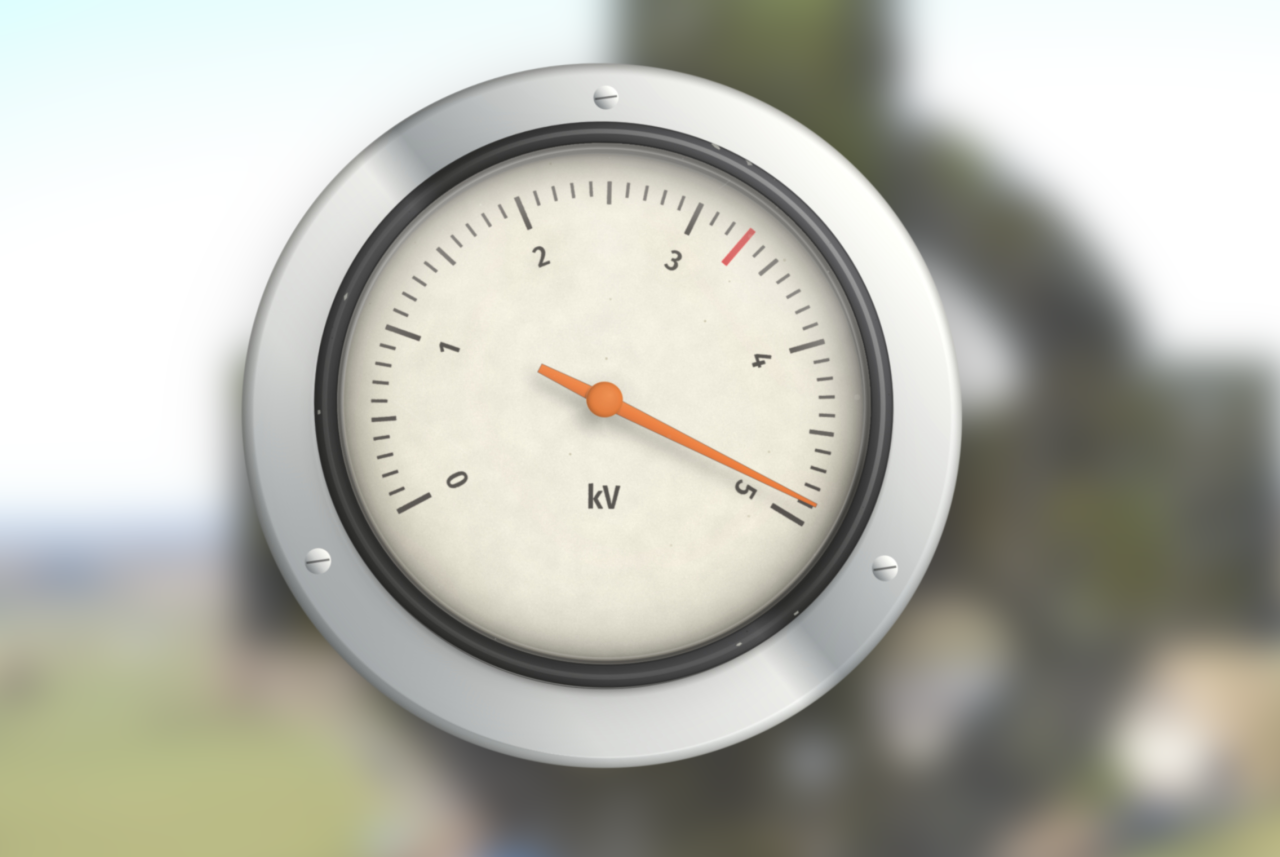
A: 4.9 kV
